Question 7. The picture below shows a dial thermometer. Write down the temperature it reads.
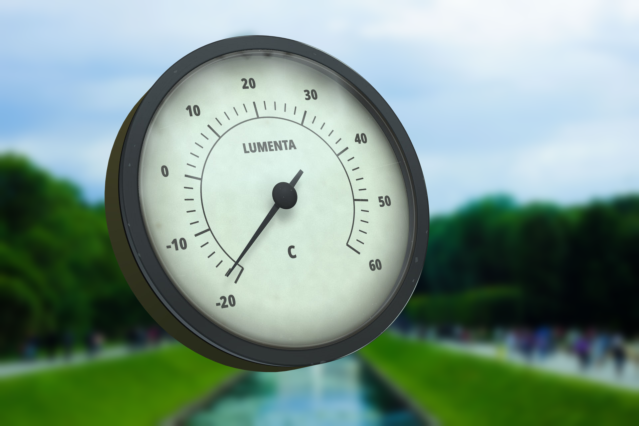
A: -18 °C
